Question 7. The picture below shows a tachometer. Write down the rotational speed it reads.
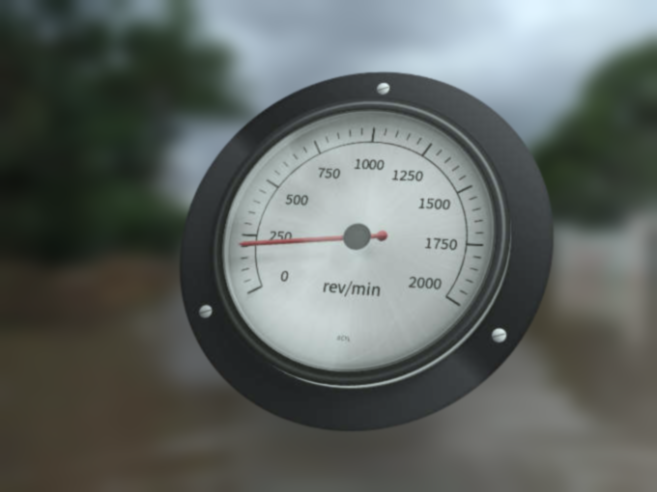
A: 200 rpm
